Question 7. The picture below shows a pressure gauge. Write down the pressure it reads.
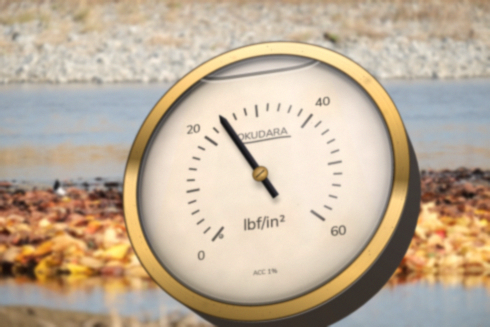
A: 24 psi
